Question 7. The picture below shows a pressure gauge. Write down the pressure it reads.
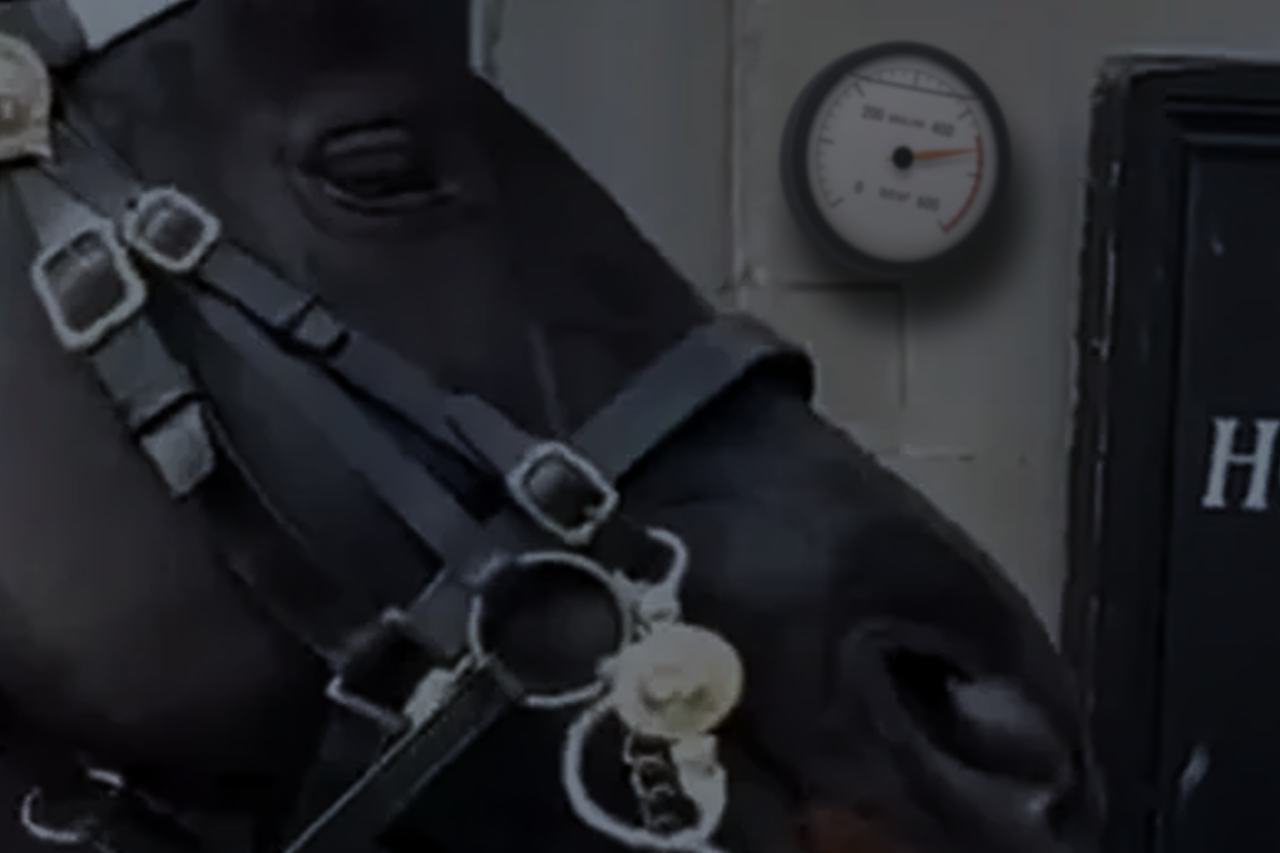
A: 460 psi
